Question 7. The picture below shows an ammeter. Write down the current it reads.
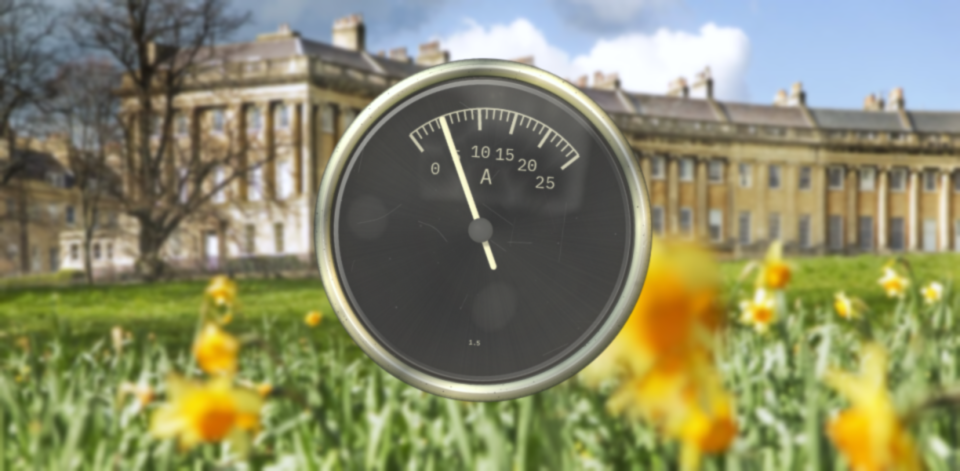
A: 5 A
